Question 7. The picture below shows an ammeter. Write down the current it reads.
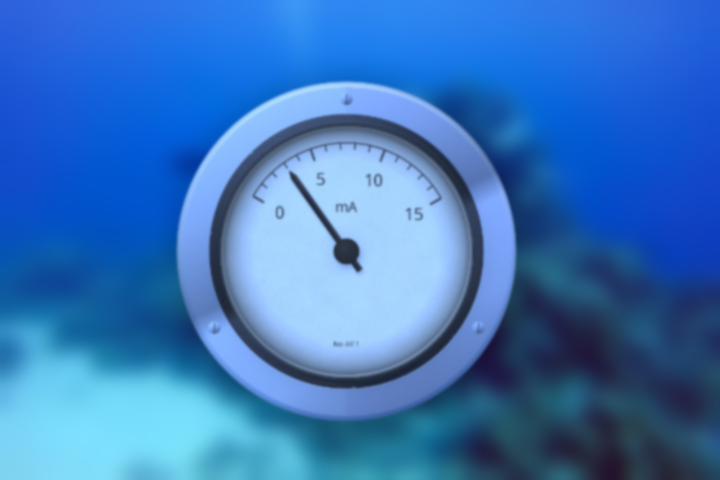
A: 3 mA
